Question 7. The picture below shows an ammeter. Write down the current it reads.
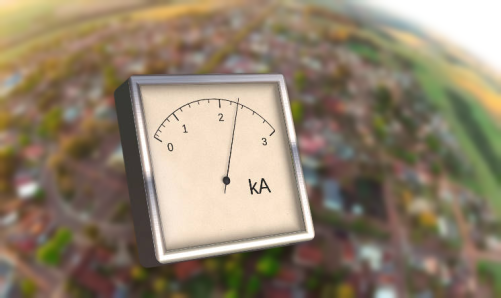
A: 2.3 kA
